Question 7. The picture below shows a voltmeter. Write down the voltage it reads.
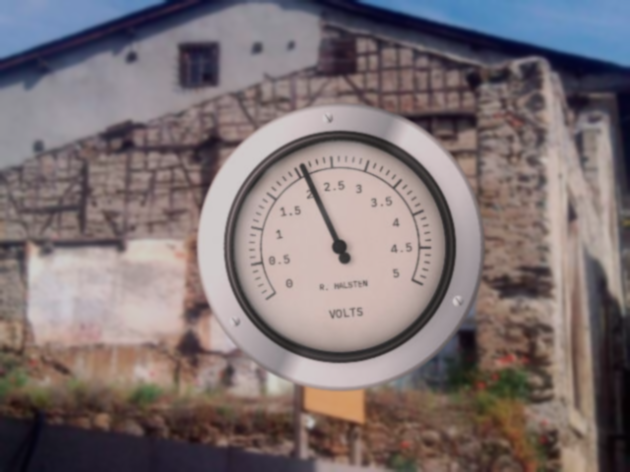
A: 2.1 V
